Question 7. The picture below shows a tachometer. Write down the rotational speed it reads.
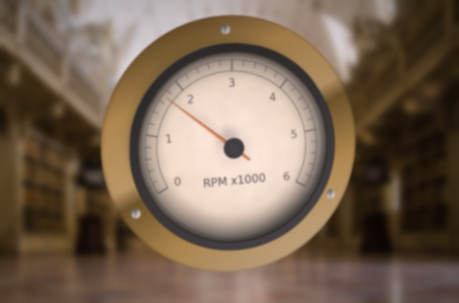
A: 1700 rpm
